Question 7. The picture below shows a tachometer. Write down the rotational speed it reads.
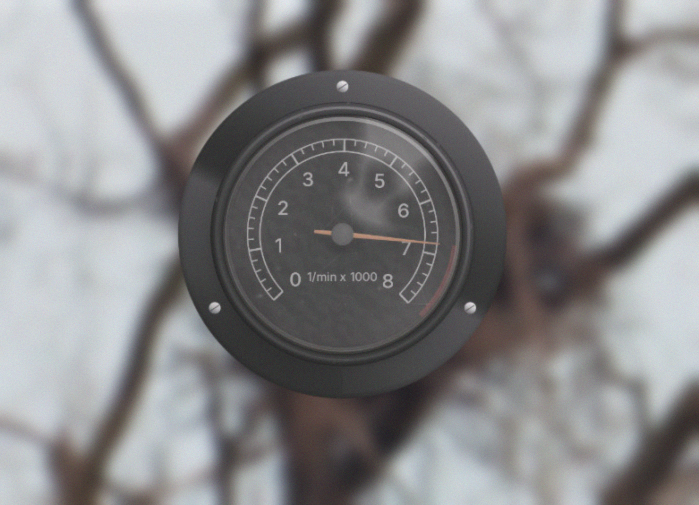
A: 6800 rpm
